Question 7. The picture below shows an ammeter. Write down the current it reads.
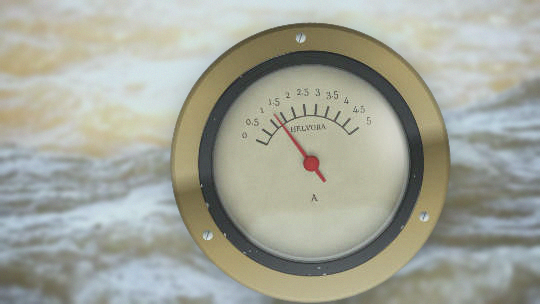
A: 1.25 A
